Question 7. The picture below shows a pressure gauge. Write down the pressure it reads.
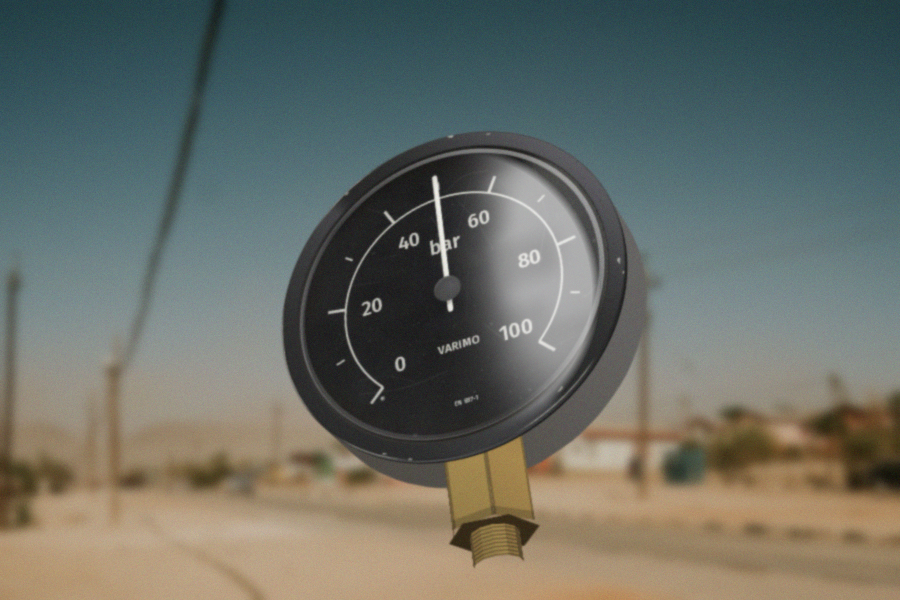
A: 50 bar
